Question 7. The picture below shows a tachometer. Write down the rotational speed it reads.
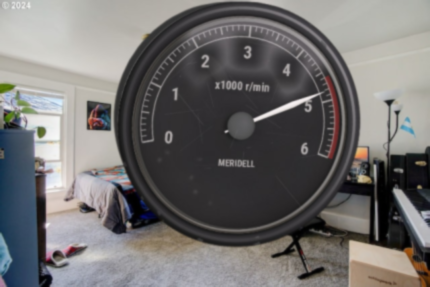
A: 4800 rpm
